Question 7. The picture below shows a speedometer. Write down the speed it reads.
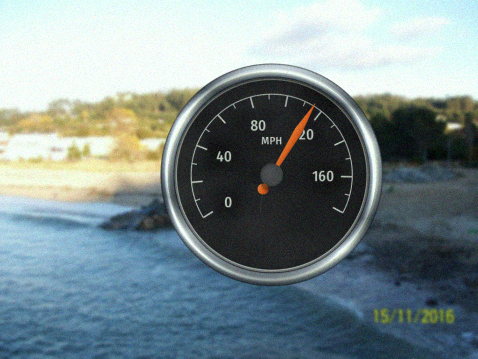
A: 115 mph
